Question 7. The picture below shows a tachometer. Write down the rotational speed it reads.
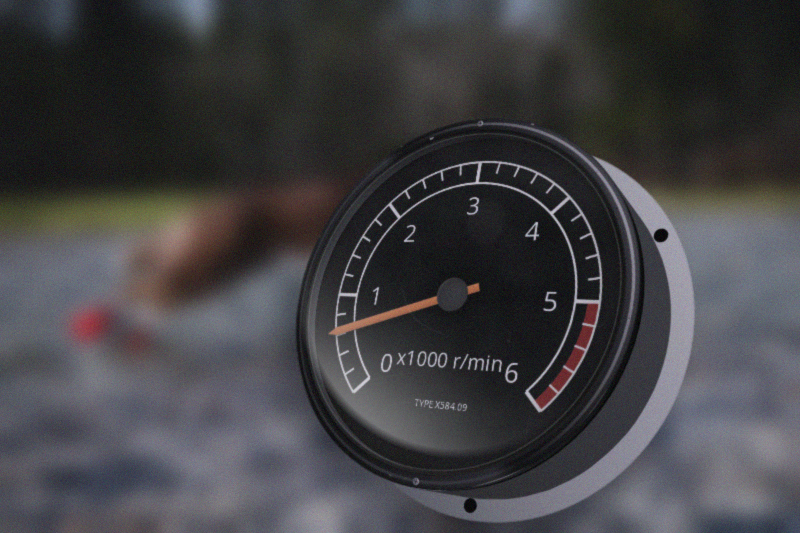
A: 600 rpm
